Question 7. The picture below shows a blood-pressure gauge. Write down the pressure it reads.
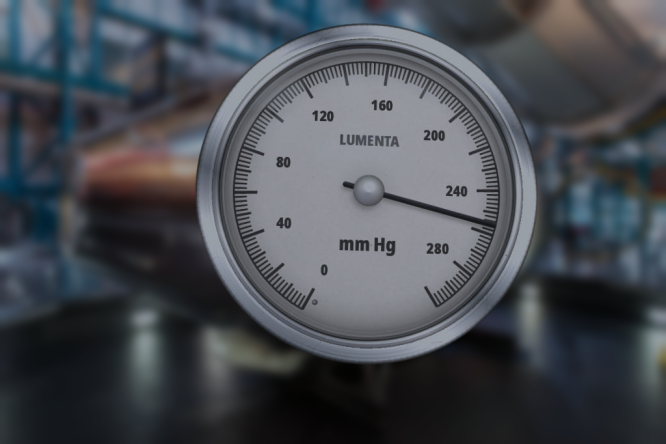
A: 256 mmHg
